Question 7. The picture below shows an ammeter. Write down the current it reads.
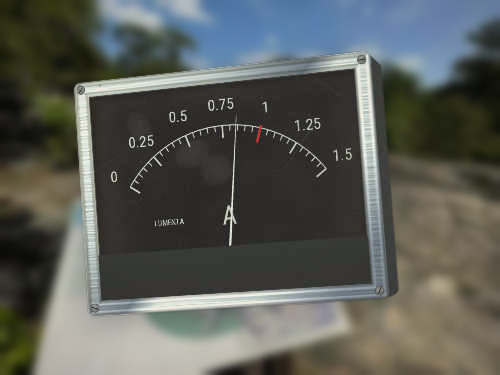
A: 0.85 A
